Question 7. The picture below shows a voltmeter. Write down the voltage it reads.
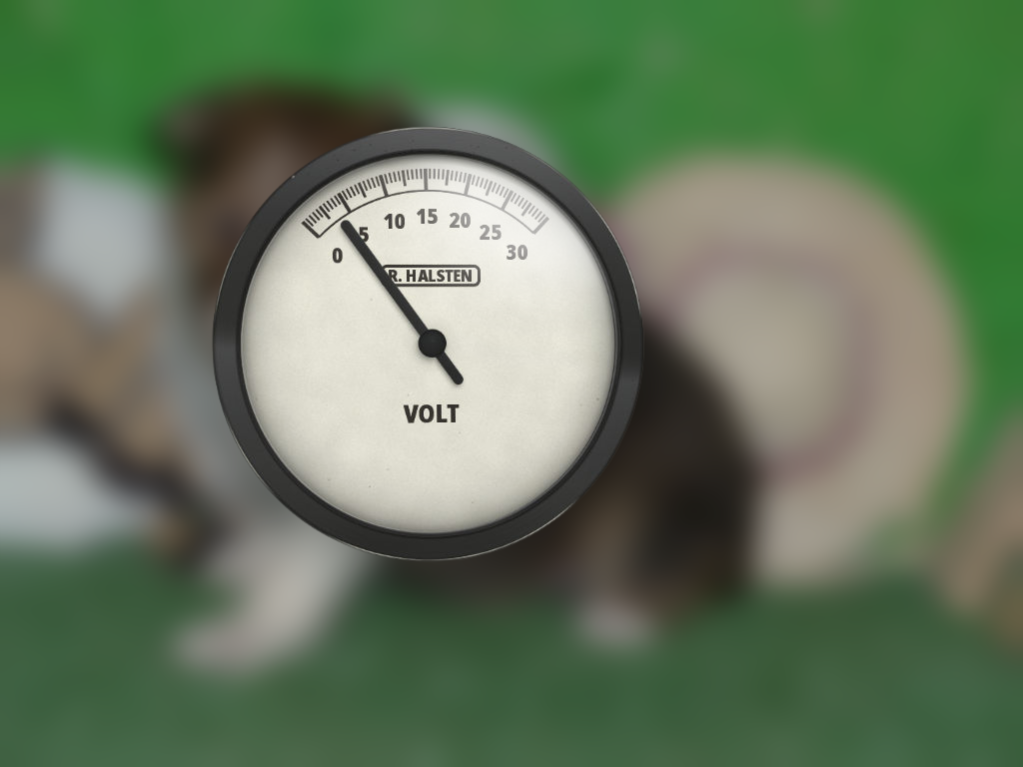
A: 3.5 V
